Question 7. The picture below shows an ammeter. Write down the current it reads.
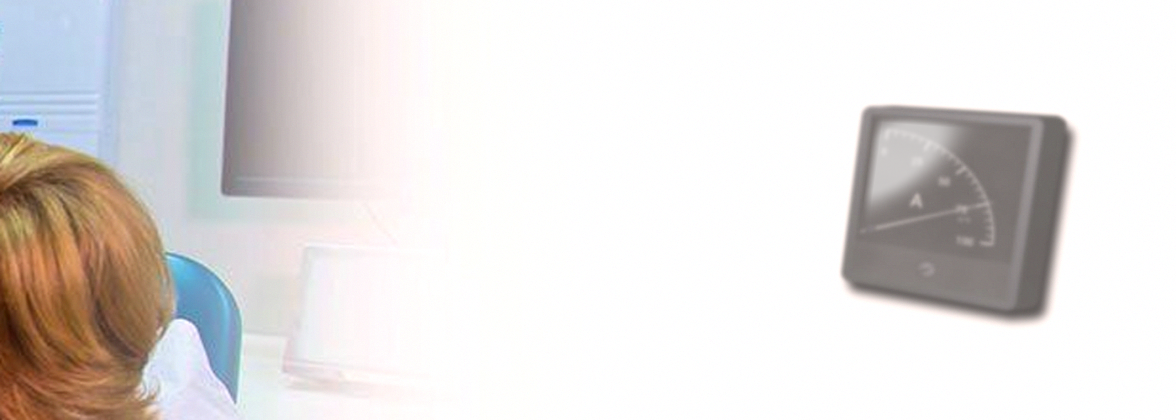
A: 75 A
